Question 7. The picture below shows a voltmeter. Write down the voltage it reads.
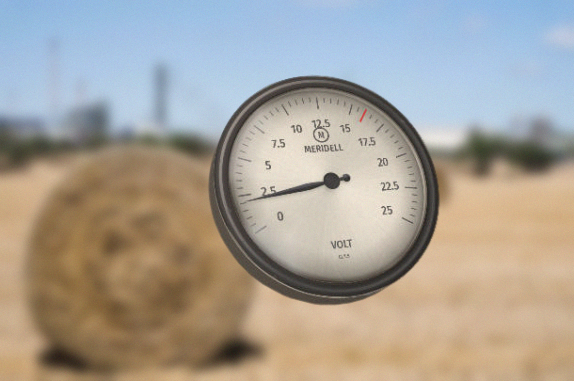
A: 2 V
